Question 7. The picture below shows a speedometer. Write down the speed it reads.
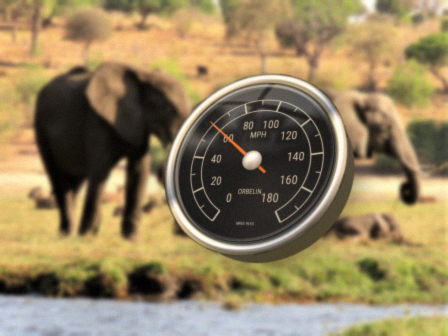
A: 60 mph
